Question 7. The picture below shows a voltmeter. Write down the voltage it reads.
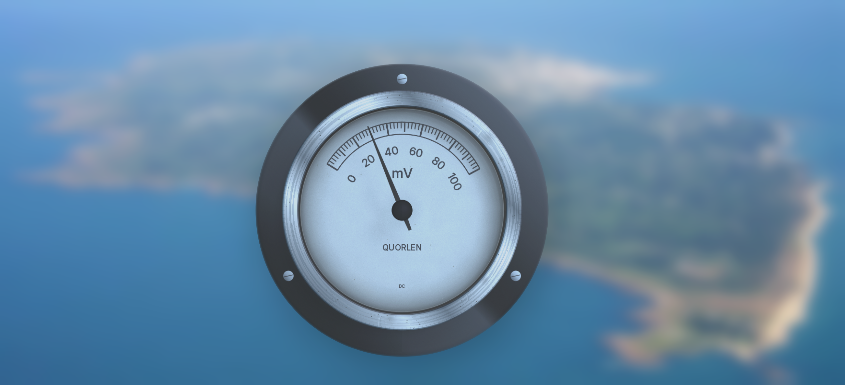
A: 30 mV
